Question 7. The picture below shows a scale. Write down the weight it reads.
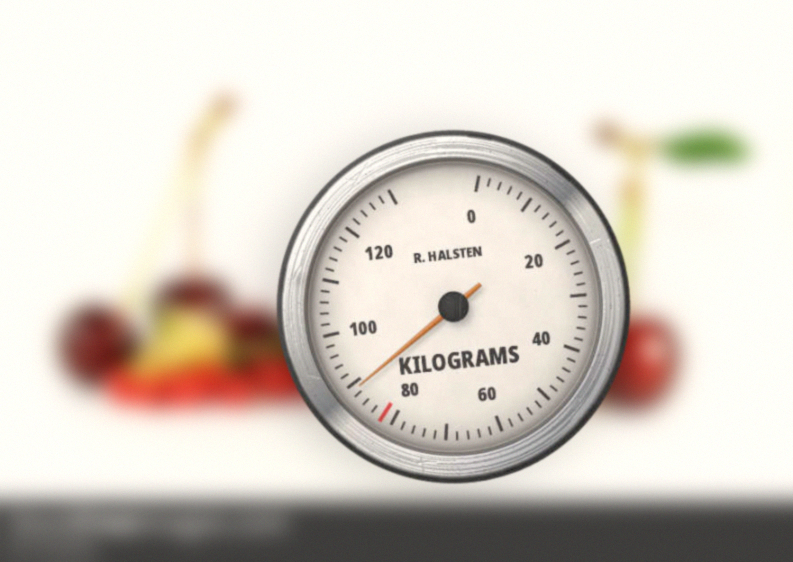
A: 89 kg
